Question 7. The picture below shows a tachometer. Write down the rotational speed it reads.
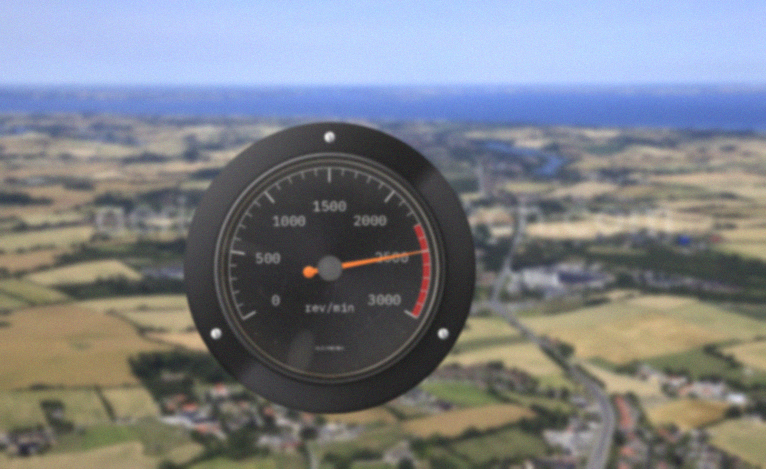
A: 2500 rpm
